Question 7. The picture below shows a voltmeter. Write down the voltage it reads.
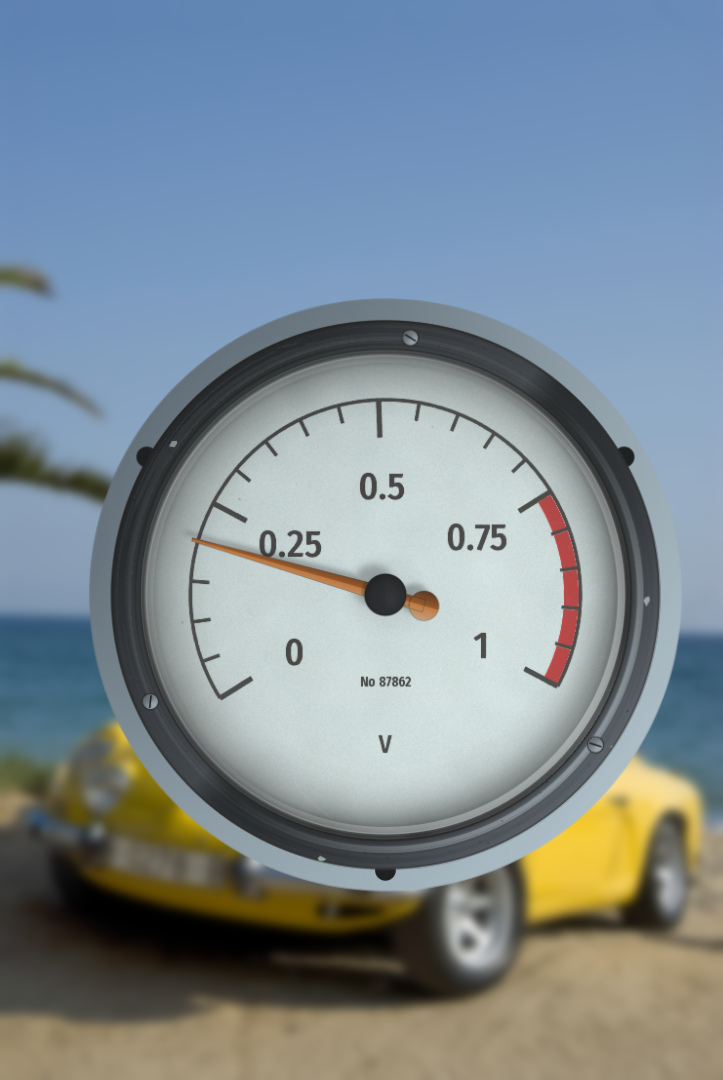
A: 0.2 V
